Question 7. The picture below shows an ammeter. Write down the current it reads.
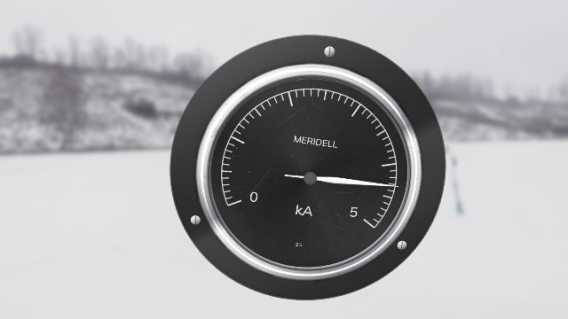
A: 4.3 kA
